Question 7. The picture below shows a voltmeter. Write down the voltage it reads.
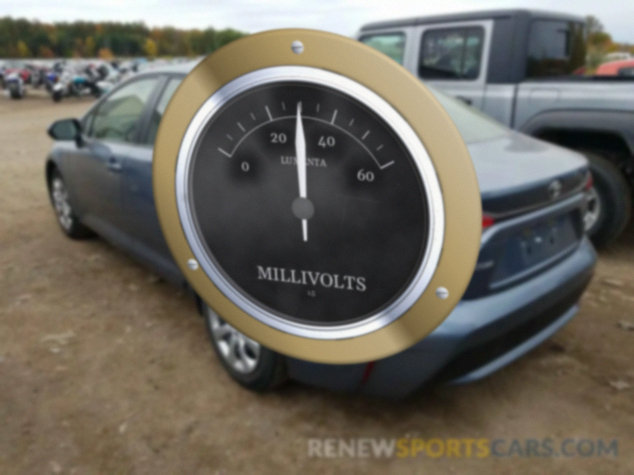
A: 30 mV
